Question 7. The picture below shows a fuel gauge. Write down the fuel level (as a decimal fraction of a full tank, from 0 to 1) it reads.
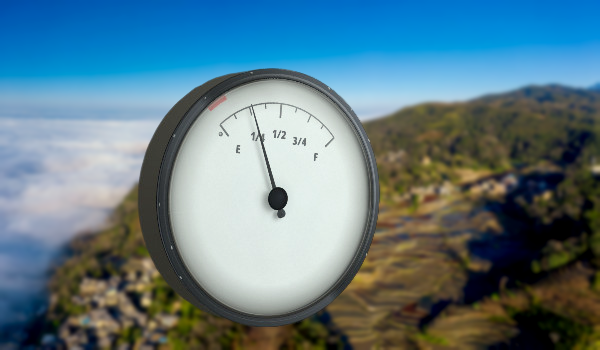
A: 0.25
